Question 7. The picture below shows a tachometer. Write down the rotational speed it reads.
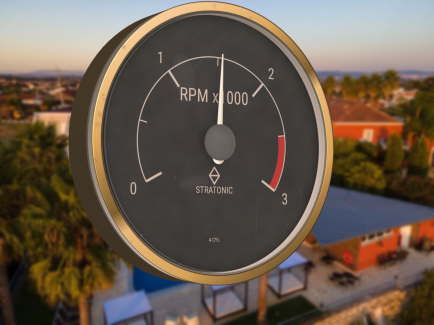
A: 1500 rpm
